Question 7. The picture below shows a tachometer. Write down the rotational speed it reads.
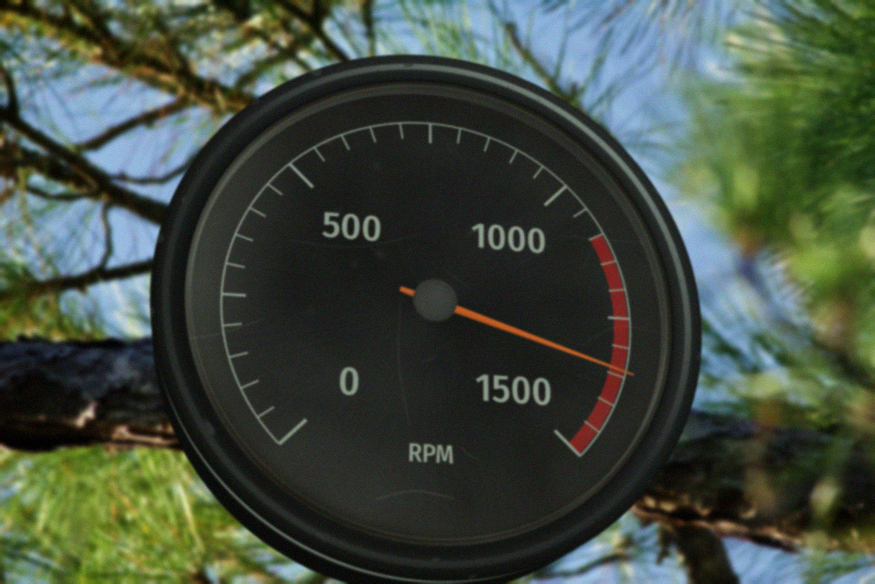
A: 1350 rpm
